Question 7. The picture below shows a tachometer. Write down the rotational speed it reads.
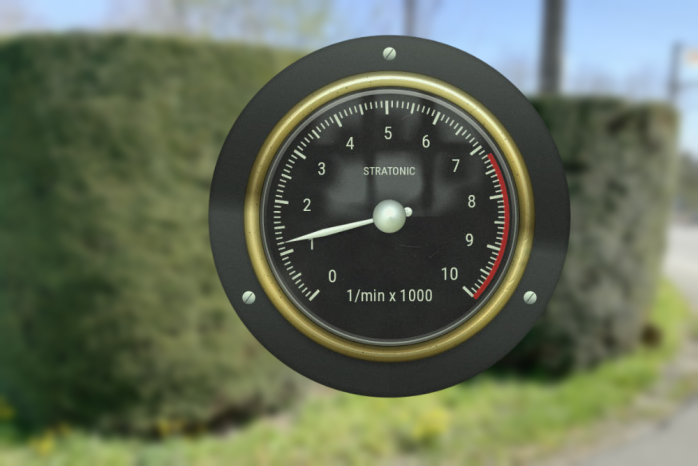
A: 1200 rpm
